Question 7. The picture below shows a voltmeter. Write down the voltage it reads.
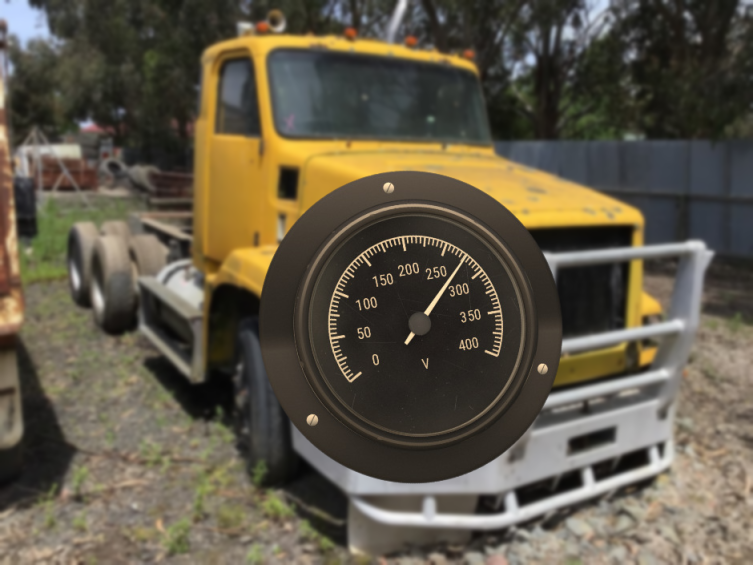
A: 275 V
